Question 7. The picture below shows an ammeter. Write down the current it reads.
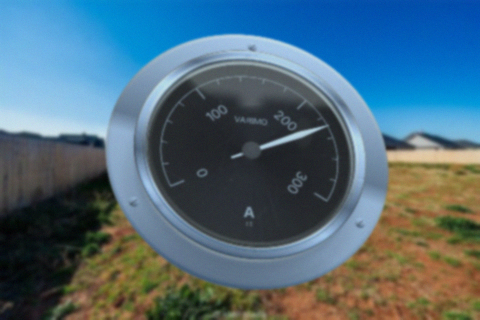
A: 230 A
